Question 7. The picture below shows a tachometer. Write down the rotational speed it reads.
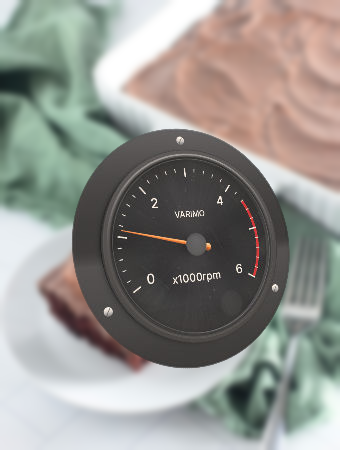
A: 1100 rpm
